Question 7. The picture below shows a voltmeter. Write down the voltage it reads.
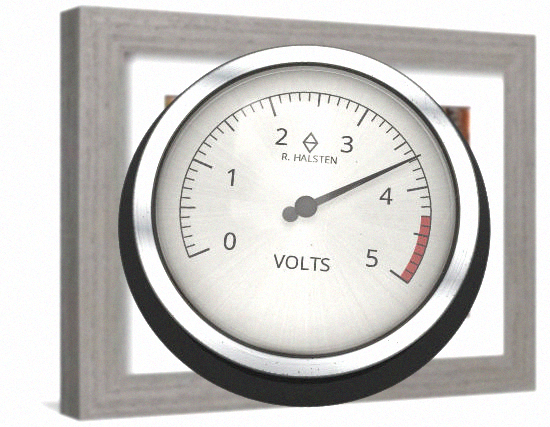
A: 3.7 V
